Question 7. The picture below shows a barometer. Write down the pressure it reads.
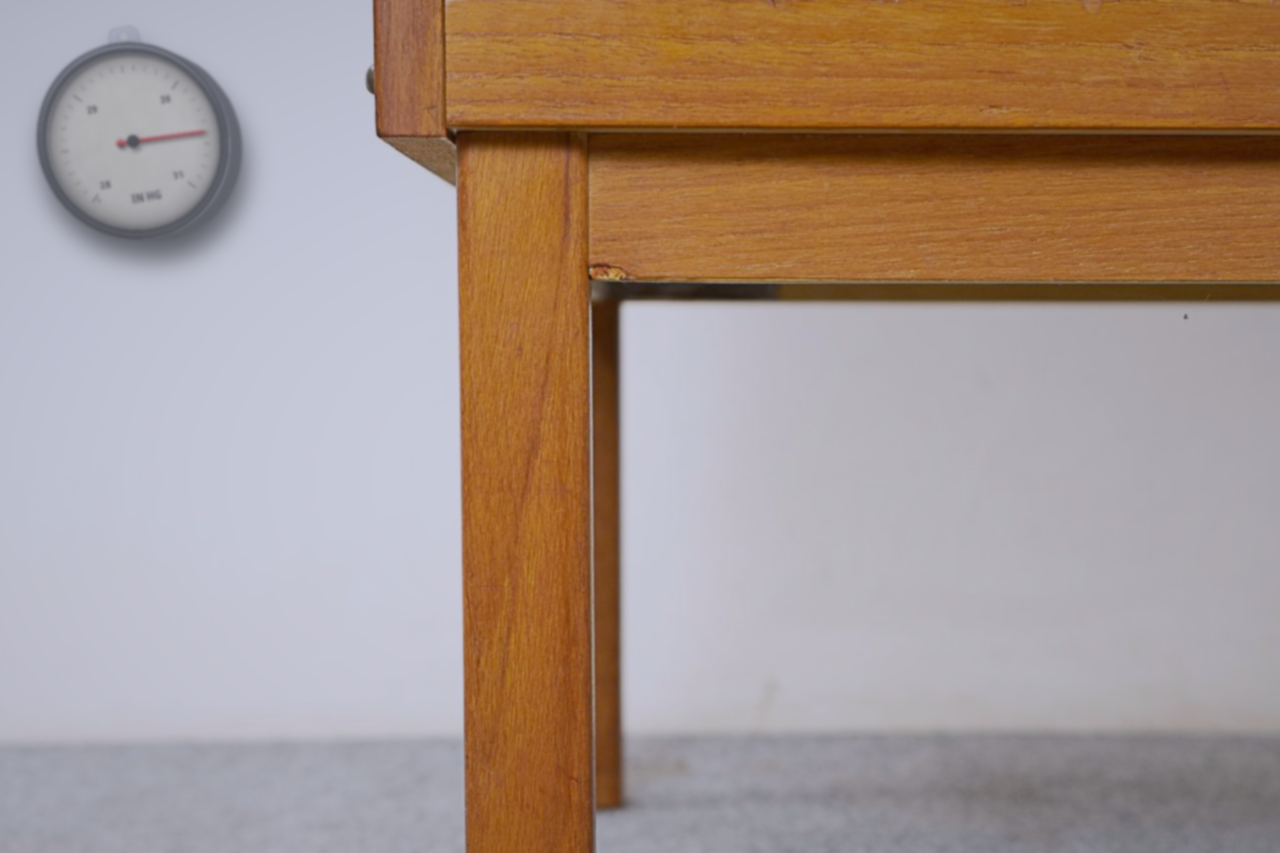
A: 30.5 inHg
